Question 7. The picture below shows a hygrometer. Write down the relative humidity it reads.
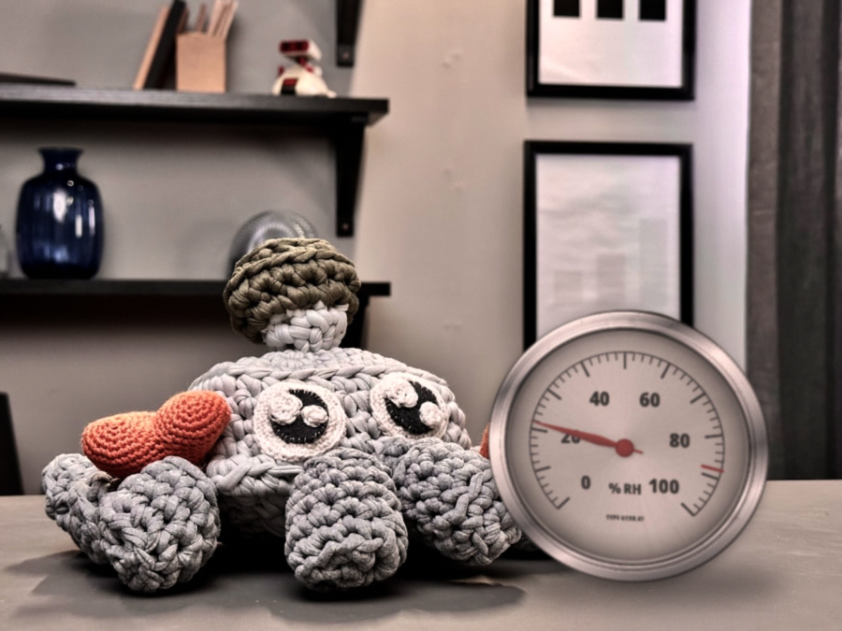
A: 22 %
